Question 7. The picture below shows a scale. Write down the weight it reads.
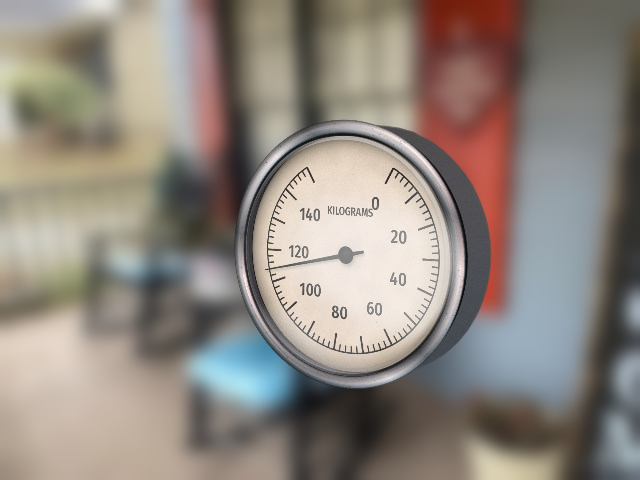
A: 114 kg
